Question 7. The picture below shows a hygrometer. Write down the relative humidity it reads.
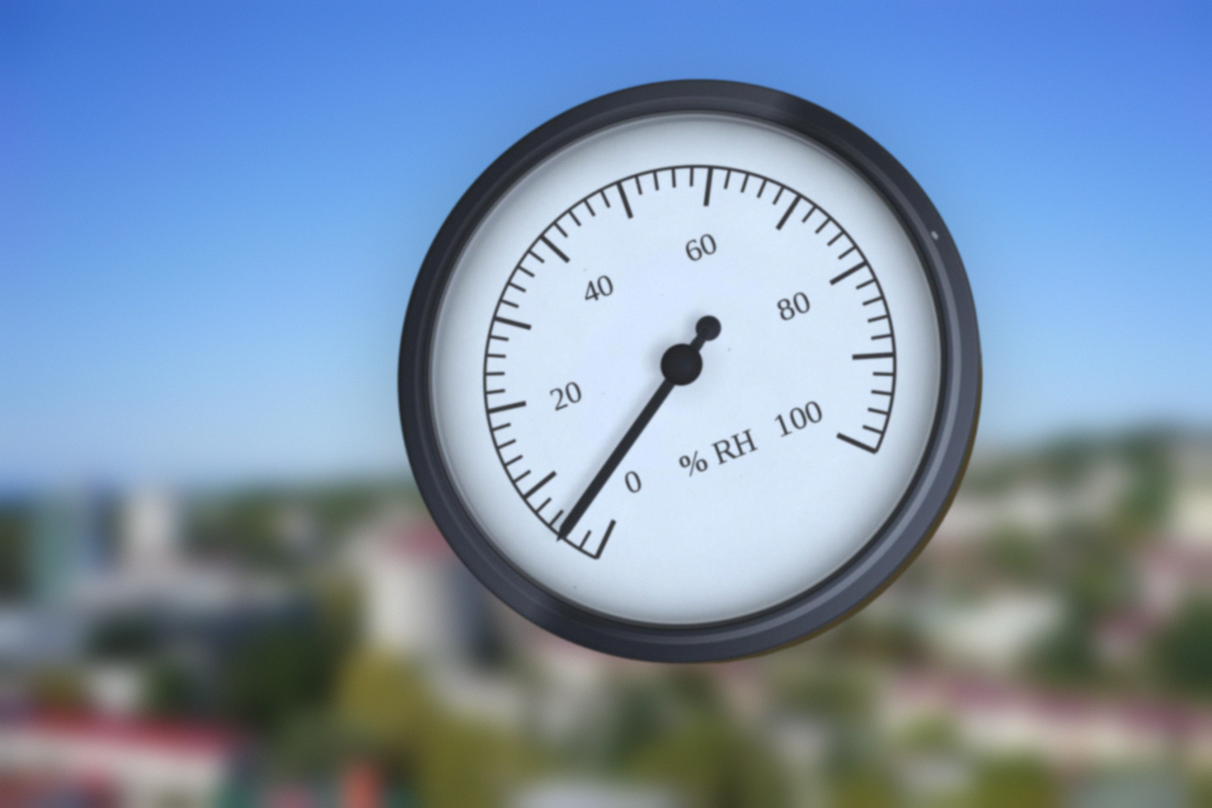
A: 4 %
